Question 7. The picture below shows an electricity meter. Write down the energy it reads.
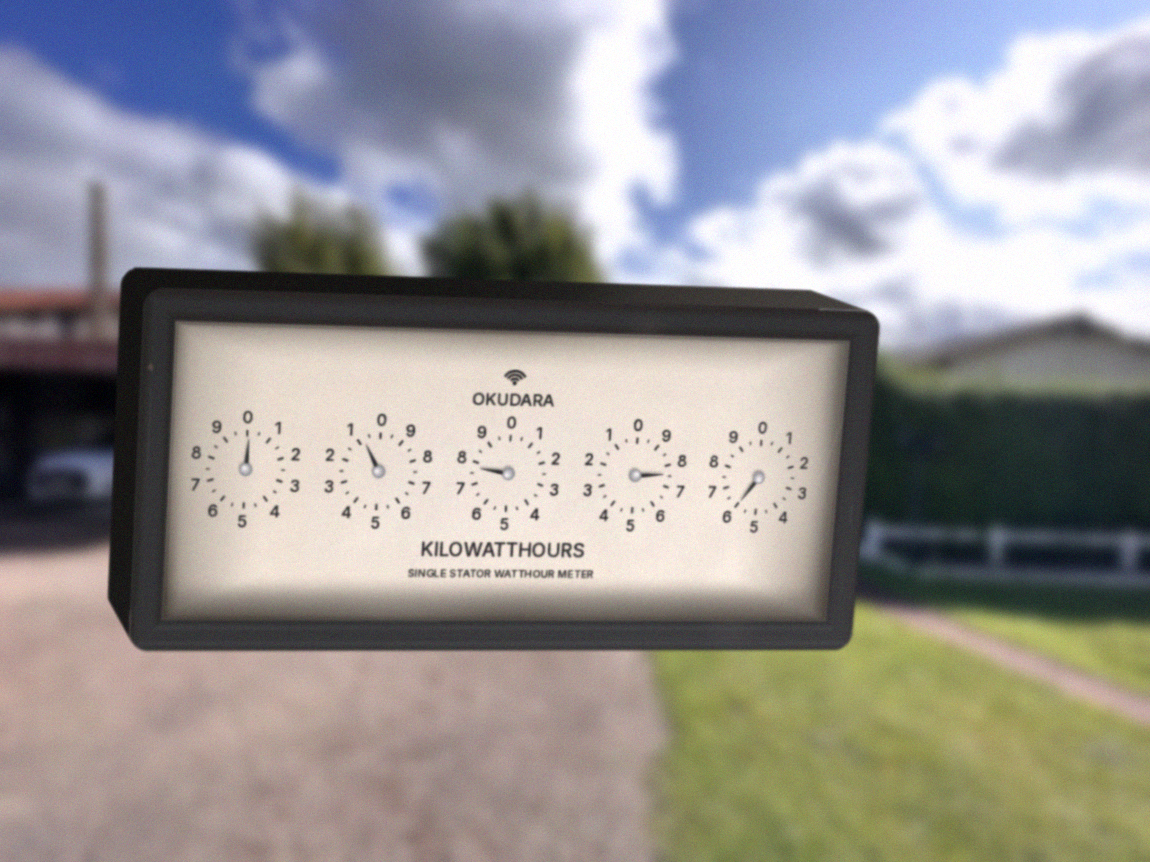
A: 776 kWh
